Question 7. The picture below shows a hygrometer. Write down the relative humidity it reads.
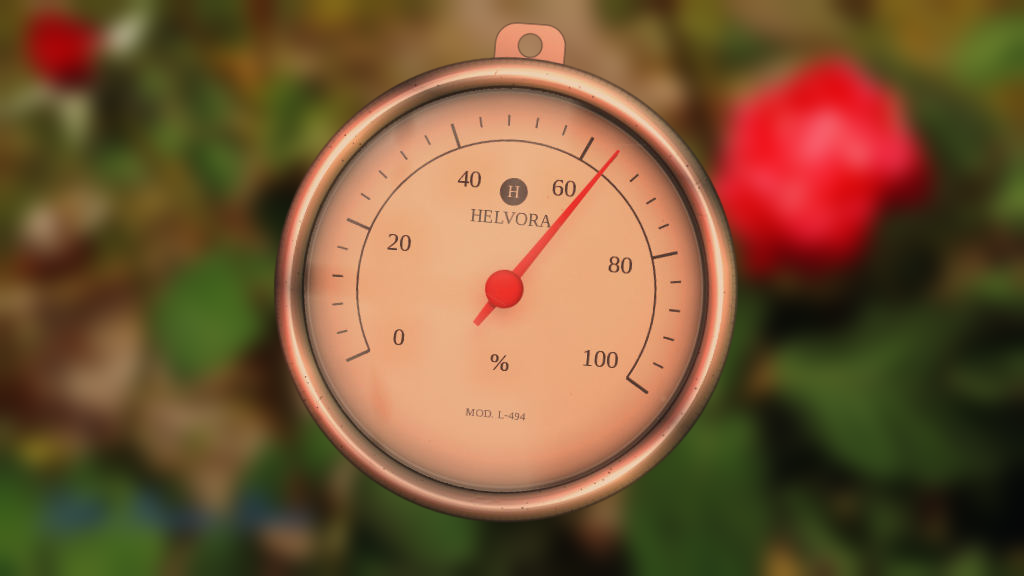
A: 64 %
